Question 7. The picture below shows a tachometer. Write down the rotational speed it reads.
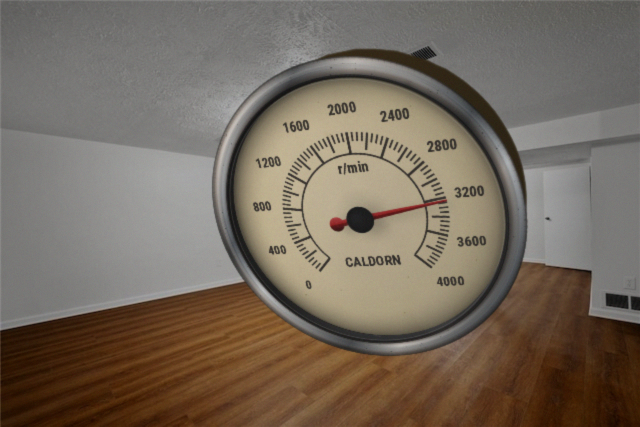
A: 3200 rpm
